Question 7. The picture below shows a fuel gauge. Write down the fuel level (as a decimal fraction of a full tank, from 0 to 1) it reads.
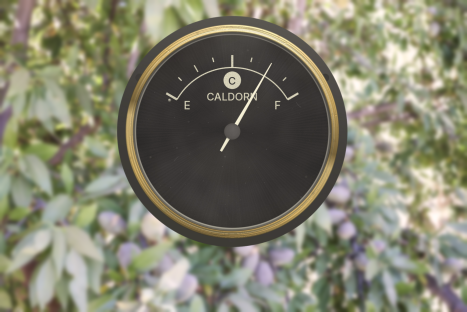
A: 0.75
